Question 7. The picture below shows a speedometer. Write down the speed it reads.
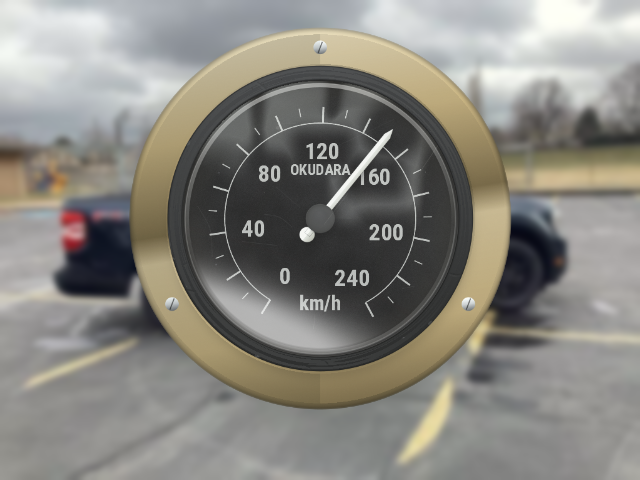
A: 150 km/h
